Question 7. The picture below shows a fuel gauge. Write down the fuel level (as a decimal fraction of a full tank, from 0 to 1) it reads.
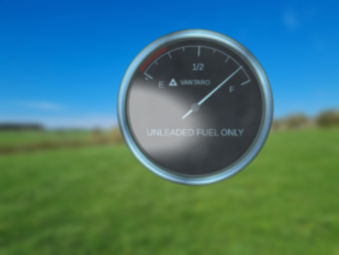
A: 0.875
